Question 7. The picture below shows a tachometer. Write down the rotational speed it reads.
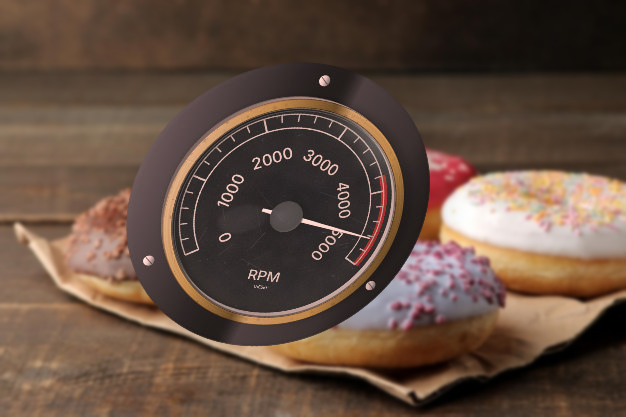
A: 4600 rpm
